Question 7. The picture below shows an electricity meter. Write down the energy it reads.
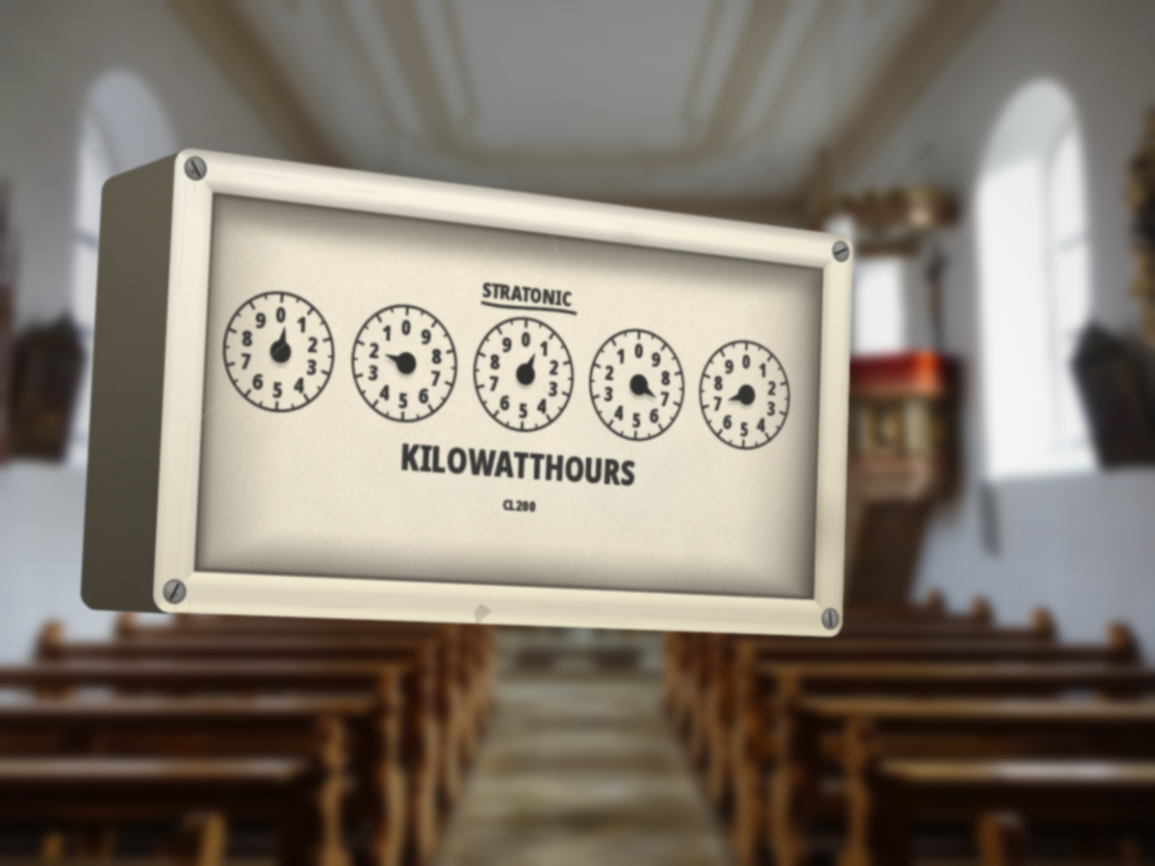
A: 2067 kWh
